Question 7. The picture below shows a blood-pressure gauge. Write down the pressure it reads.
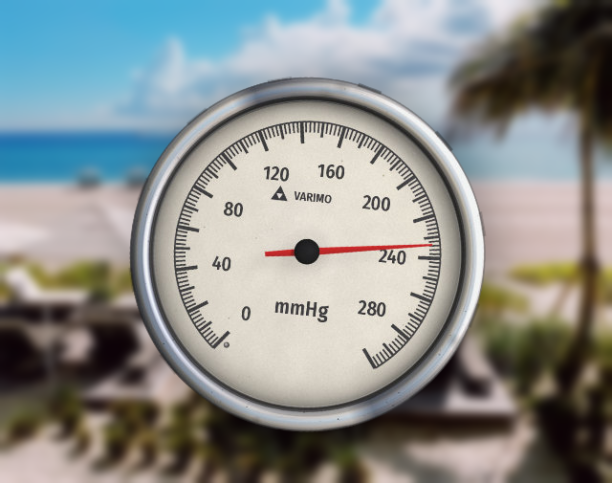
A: 234 mmHg
